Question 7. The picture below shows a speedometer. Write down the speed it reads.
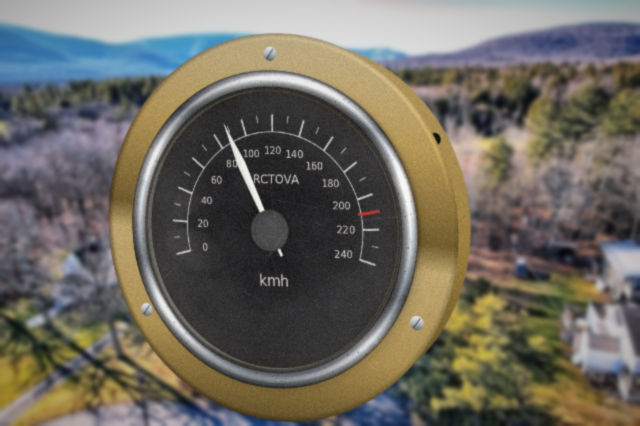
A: 90 km/h
